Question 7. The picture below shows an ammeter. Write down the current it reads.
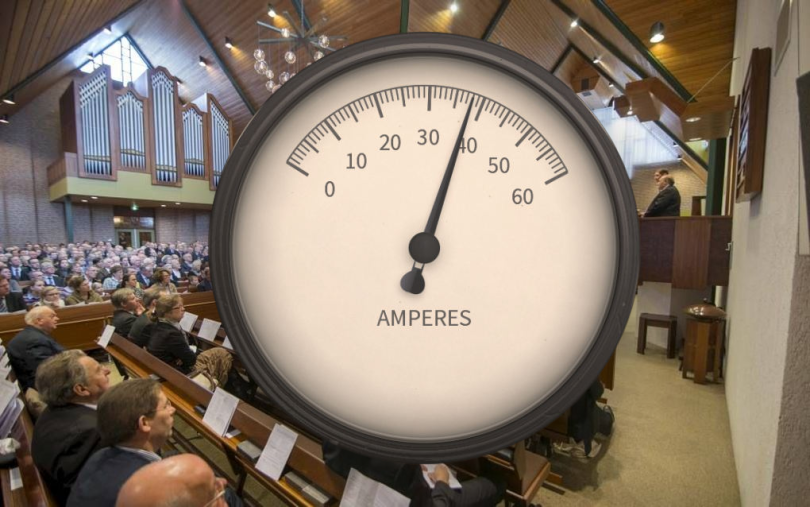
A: 38 A
